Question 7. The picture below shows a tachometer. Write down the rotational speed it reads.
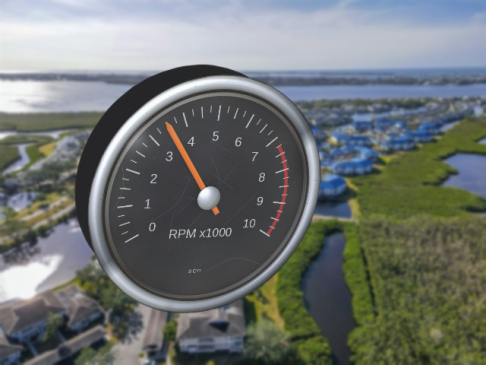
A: 3500 rpm
